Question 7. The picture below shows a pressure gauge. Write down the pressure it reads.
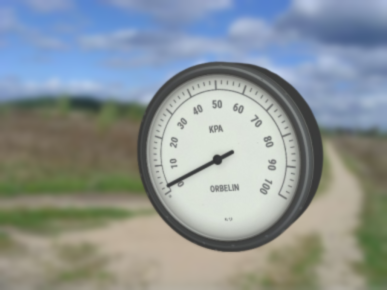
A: 2 kPa
